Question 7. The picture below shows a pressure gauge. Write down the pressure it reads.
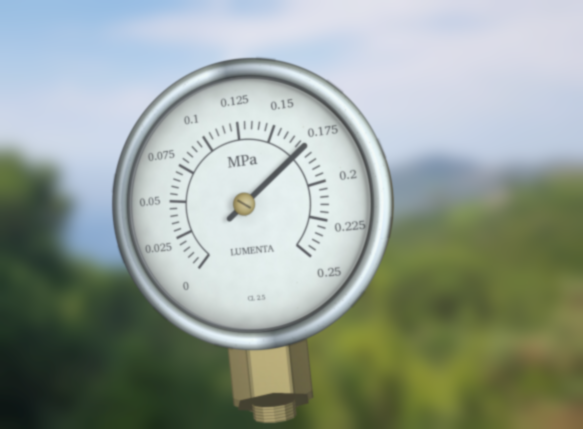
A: 0.175 MPa
